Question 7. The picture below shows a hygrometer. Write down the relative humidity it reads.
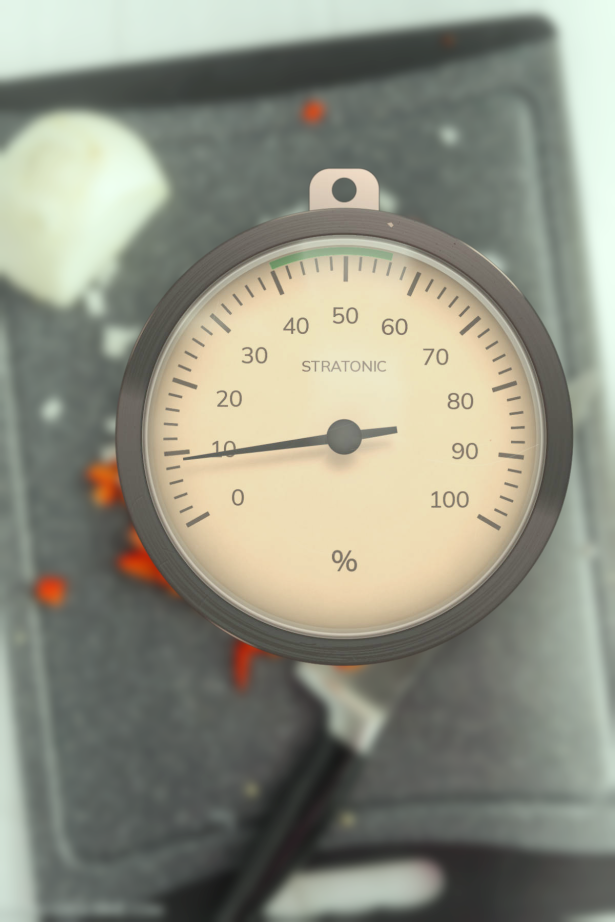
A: 9 %
